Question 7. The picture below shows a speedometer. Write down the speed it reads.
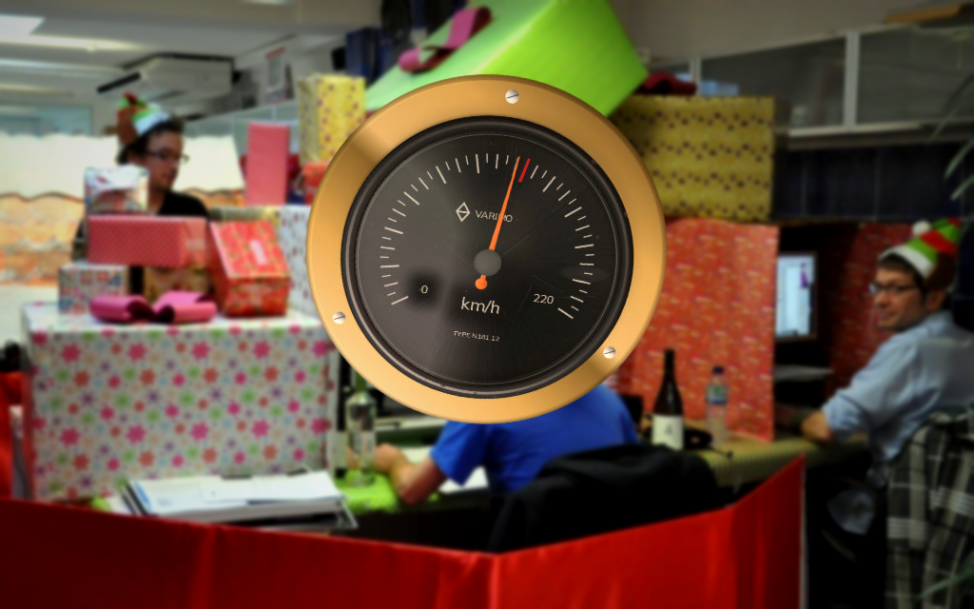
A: 120 km/h
